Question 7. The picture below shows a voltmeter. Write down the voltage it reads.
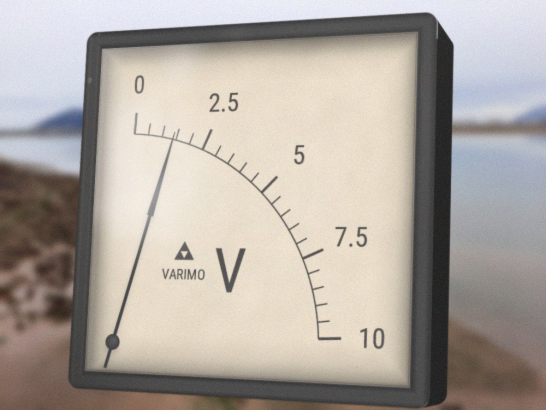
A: 1.5 V
